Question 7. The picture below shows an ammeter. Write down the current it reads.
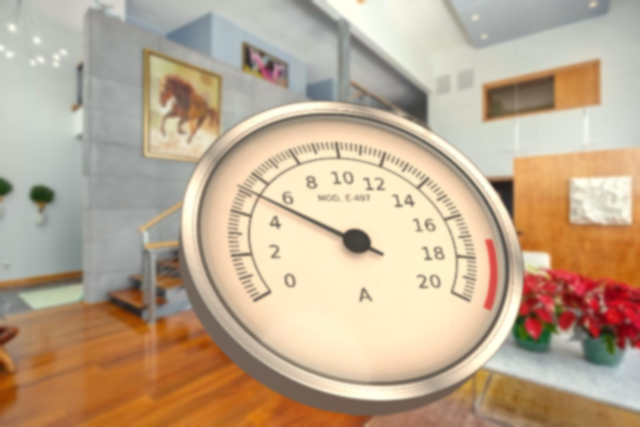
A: 5 A
